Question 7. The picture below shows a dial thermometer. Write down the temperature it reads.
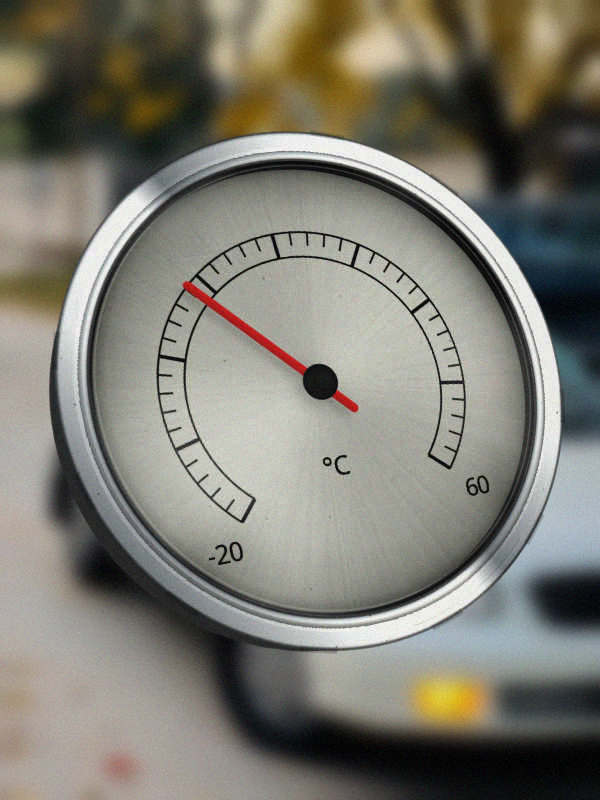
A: 8 °C
